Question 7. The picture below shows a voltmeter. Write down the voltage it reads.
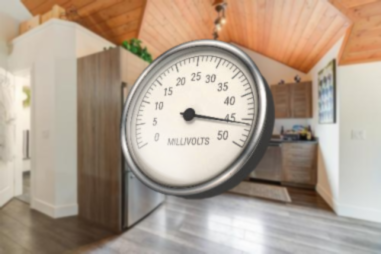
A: 46 mV
